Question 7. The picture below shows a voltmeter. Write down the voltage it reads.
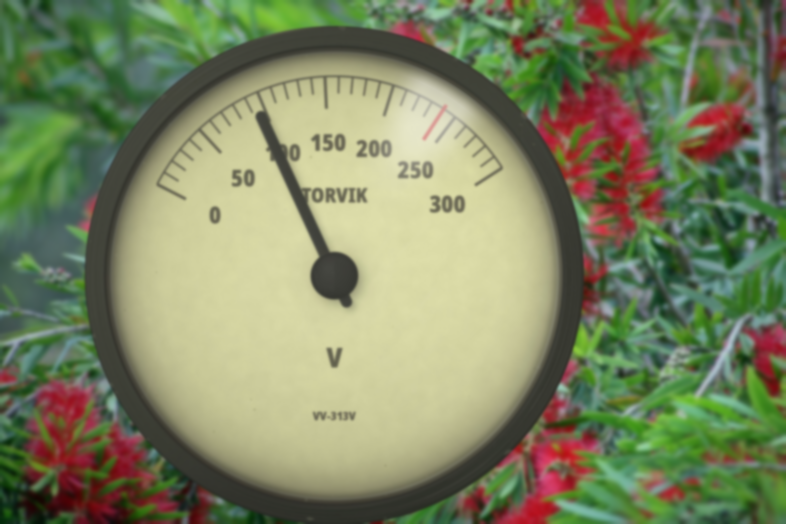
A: 95 V
